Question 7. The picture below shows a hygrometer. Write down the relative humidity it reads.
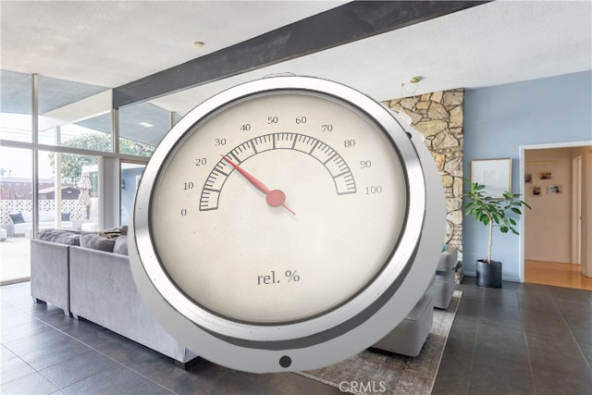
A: 26 %
